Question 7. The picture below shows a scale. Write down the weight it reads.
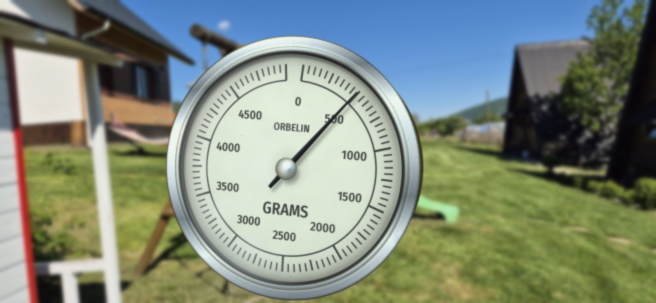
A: 500 g
